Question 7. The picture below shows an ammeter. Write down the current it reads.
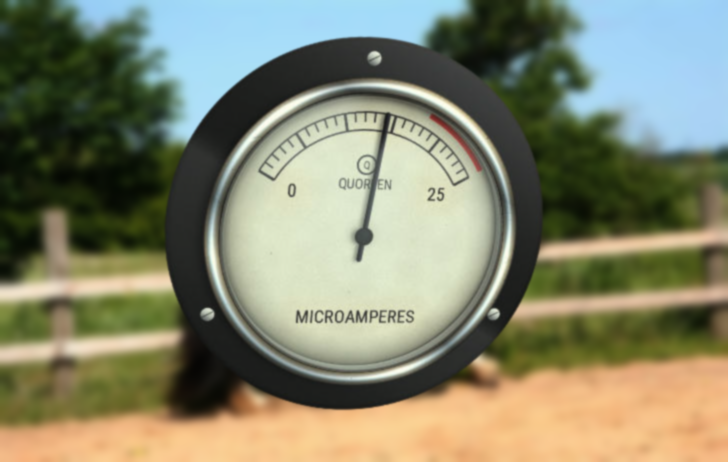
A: 14 µA
